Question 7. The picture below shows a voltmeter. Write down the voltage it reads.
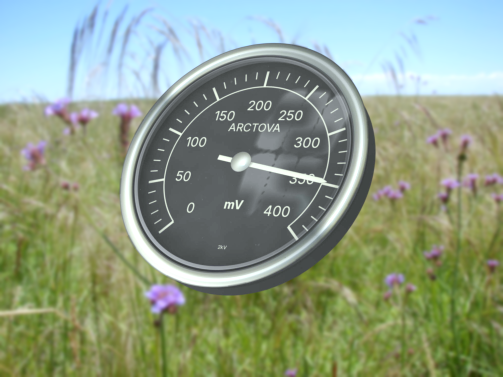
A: 350 mV
